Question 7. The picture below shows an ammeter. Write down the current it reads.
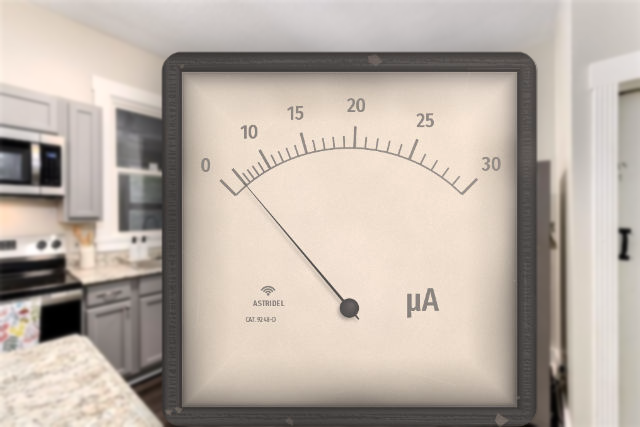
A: 5 µA
